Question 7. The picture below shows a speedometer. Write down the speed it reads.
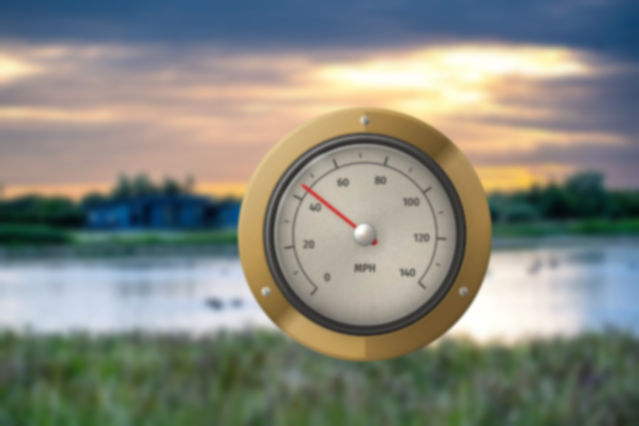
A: 45 mph
